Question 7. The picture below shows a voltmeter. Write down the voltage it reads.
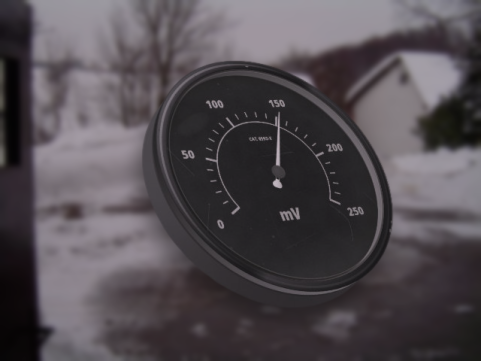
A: 150 mV
